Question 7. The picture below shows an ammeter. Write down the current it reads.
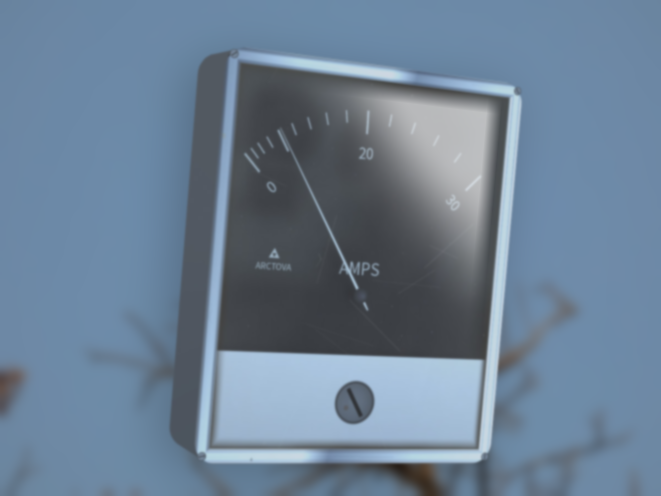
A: 10 A
